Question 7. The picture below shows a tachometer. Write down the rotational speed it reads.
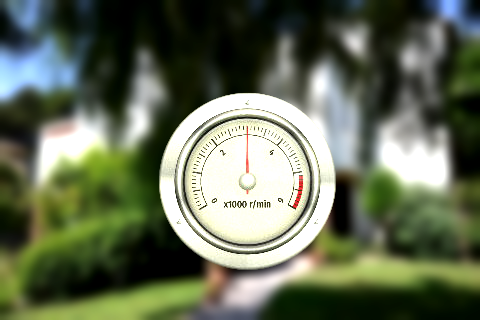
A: 3000 rpm
